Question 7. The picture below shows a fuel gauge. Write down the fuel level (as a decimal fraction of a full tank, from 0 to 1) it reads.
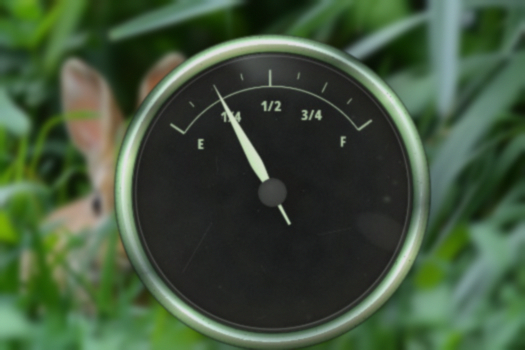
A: 0.25
